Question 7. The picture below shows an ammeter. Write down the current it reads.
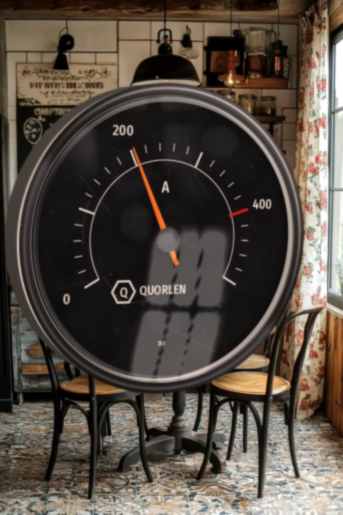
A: 200 A
